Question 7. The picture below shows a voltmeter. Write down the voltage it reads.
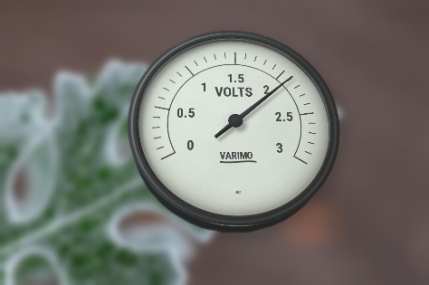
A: 2.1 V
